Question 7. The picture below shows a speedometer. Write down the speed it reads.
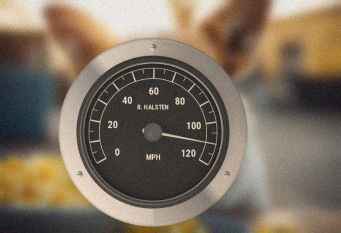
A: 110 mph
